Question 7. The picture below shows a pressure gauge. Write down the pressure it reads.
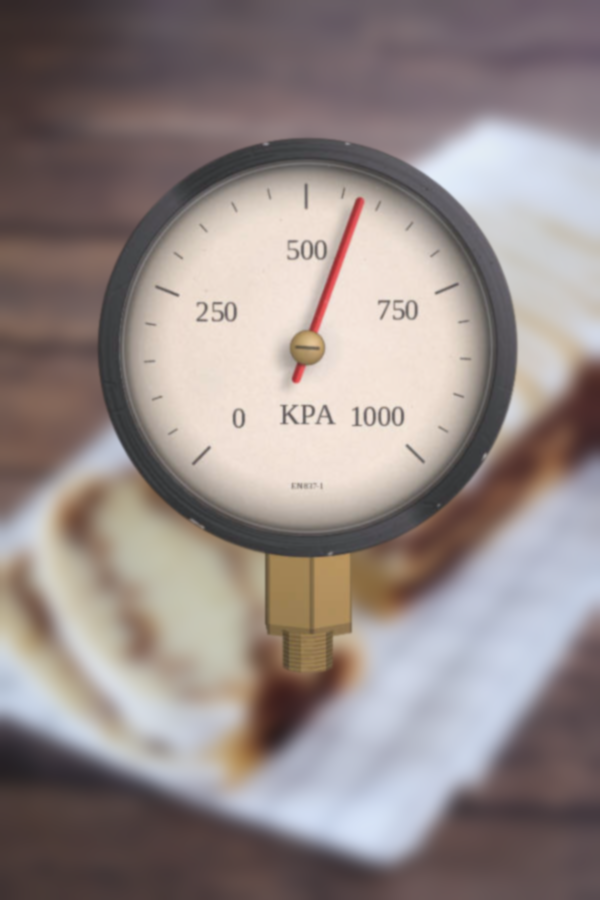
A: 575 kPa
